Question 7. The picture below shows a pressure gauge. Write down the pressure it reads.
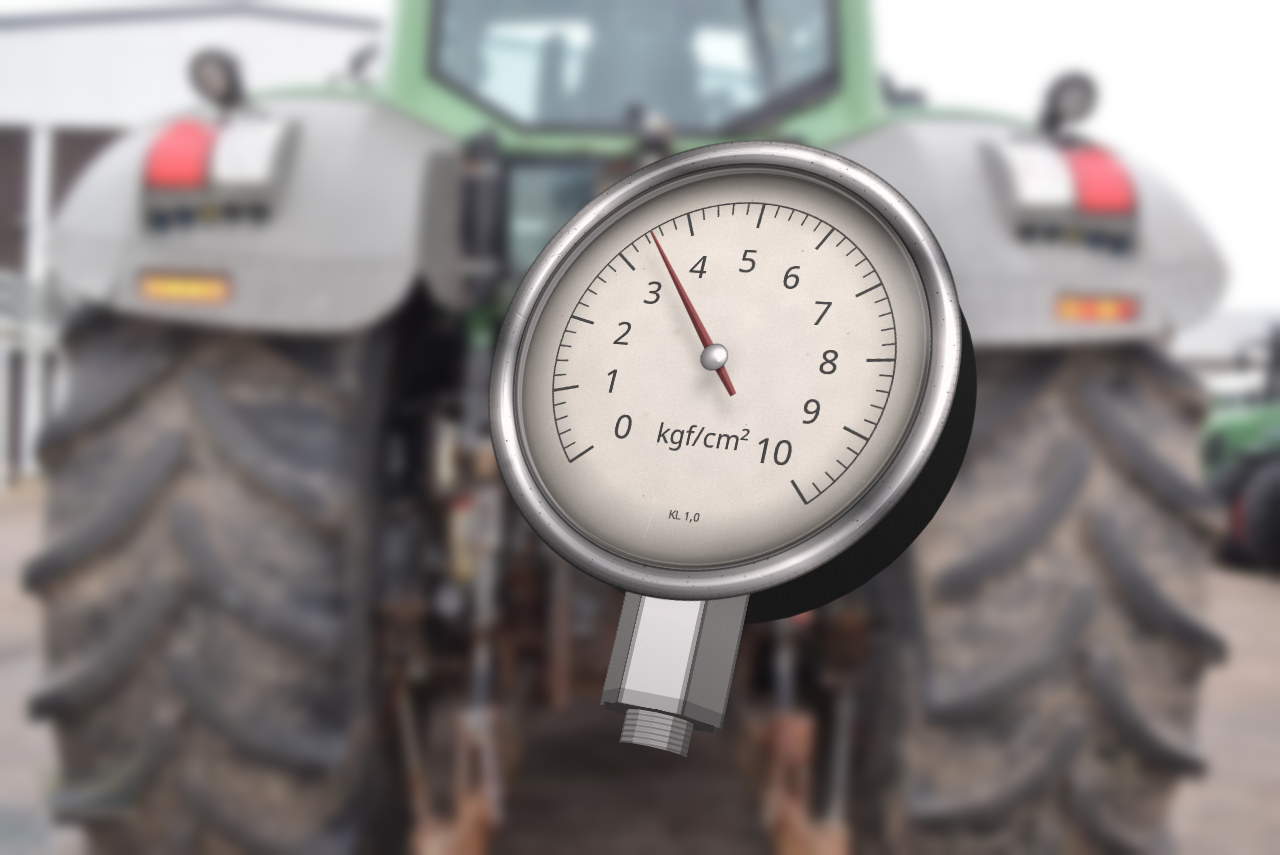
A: 3.5 kg/cm²
